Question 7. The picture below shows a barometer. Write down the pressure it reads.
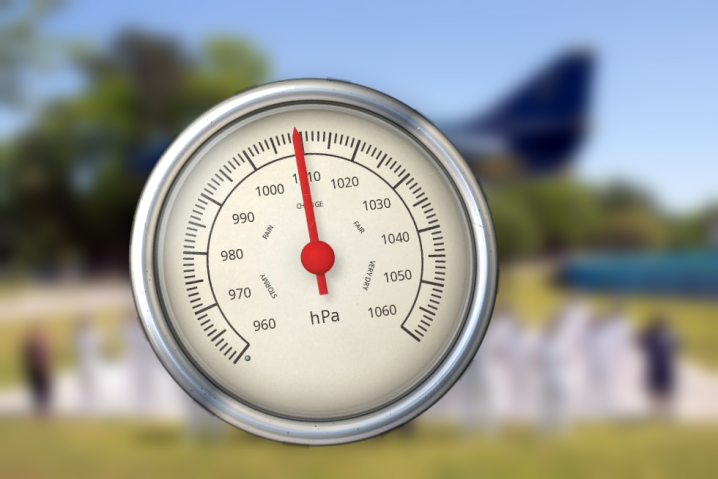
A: 1009 hPa
